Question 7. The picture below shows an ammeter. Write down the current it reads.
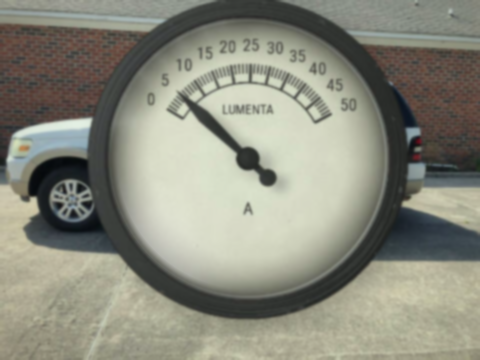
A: 5 A
